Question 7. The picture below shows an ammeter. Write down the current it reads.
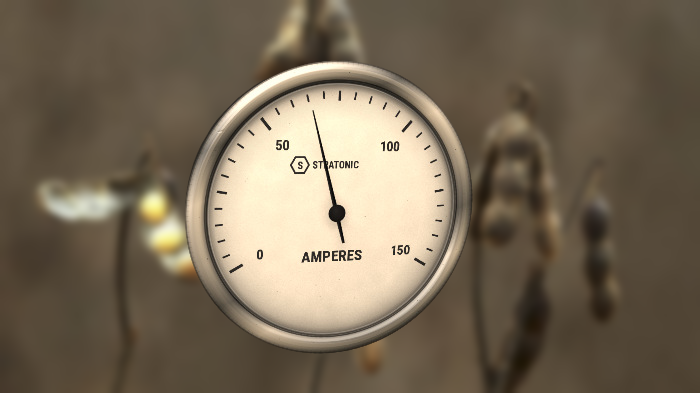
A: 65 A
